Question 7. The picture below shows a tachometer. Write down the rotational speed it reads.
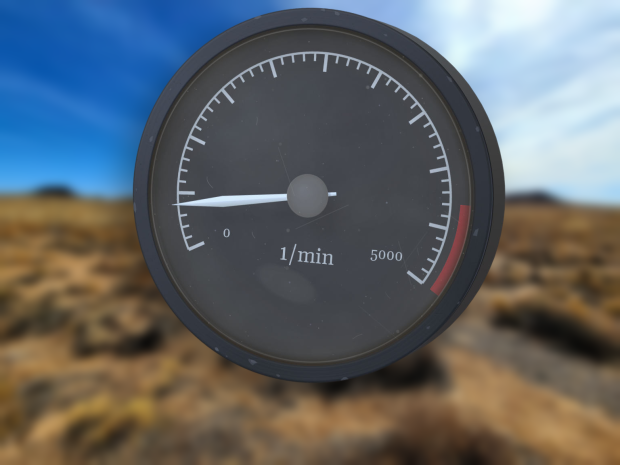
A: 400 rpm
